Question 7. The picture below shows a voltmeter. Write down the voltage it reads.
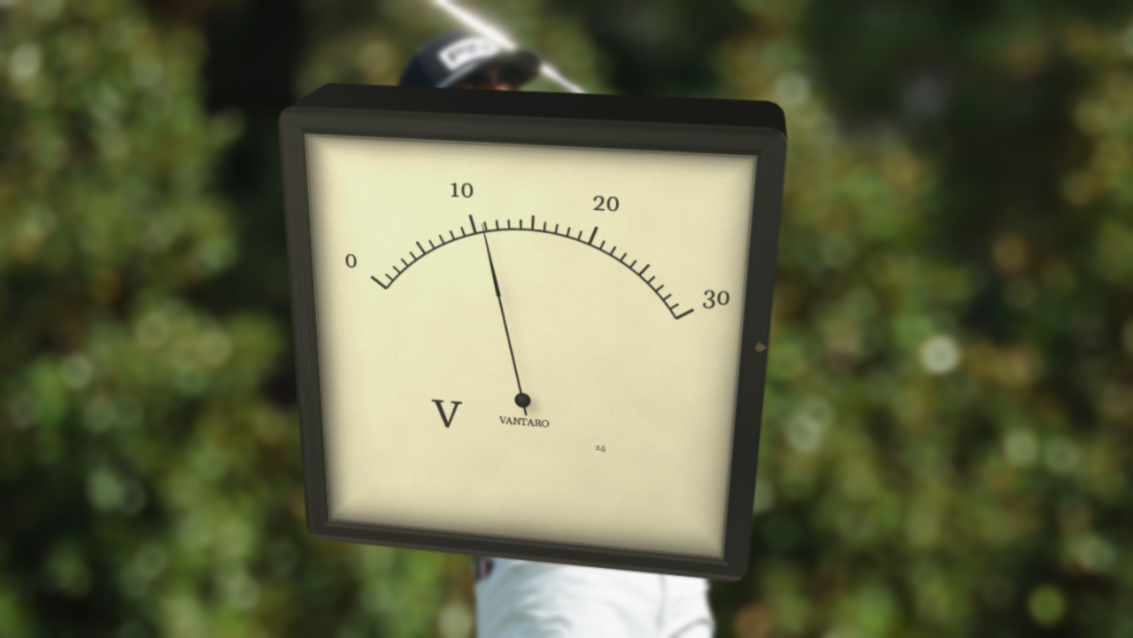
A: 11 V
